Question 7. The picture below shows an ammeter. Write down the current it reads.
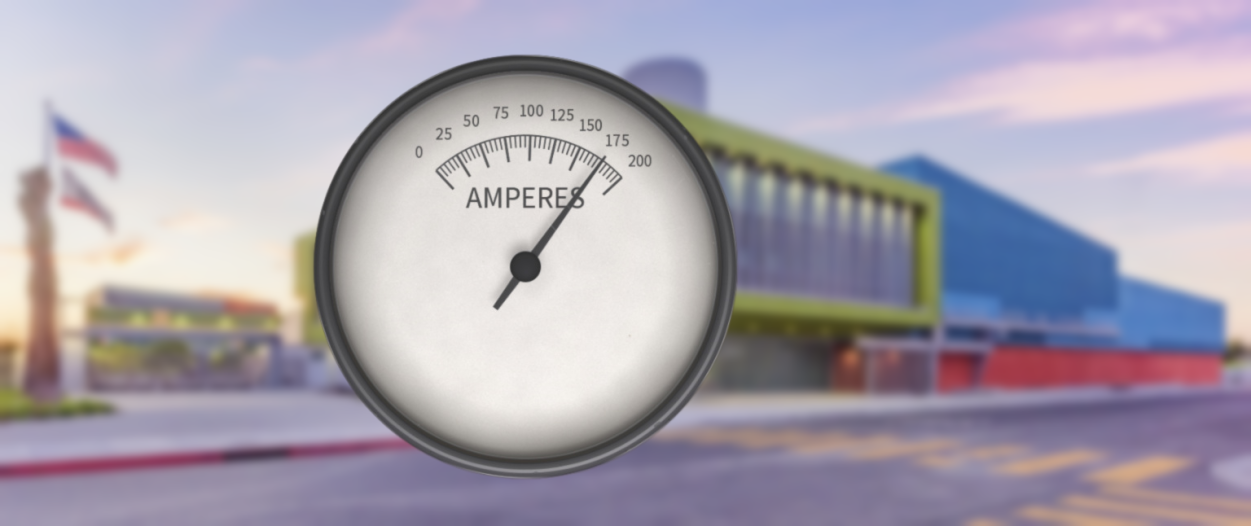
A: 175 A
